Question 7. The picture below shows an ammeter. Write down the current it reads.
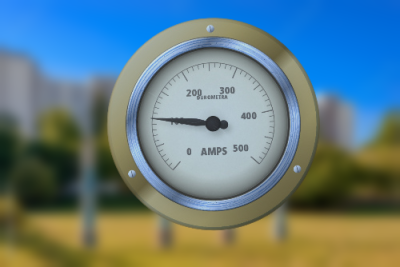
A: 100 A
